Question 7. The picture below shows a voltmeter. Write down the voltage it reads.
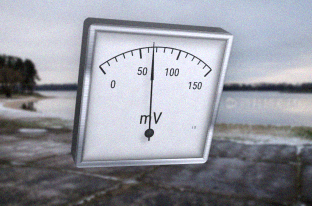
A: 65 mV
